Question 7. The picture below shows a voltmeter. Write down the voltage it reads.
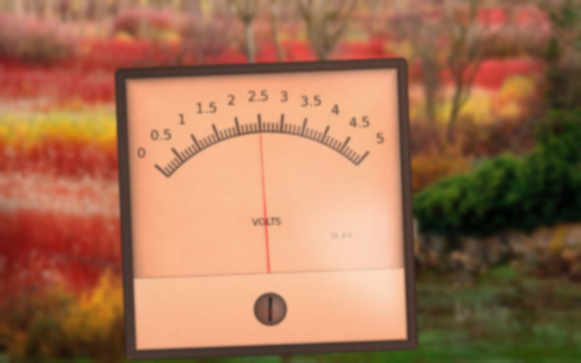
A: 2.5 V
